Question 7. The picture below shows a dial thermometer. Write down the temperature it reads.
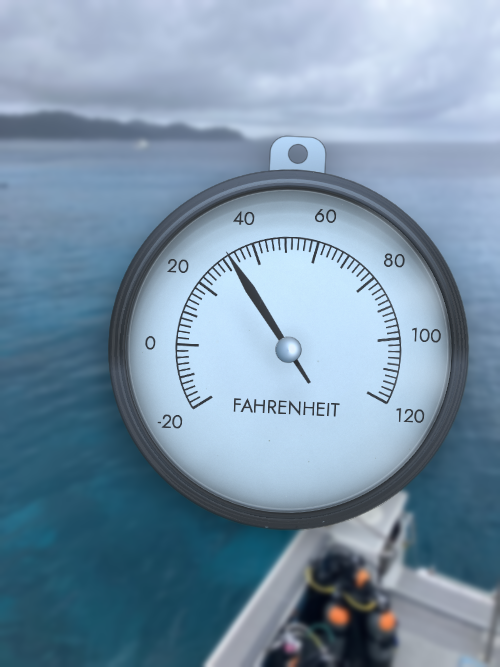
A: 32 °F
